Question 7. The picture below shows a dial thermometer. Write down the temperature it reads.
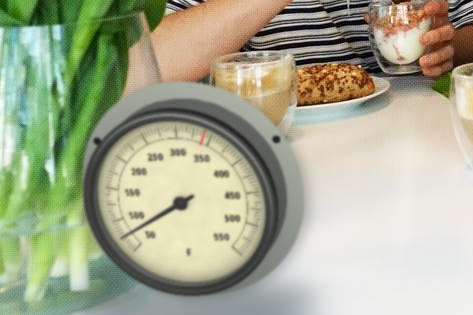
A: 75 °F
